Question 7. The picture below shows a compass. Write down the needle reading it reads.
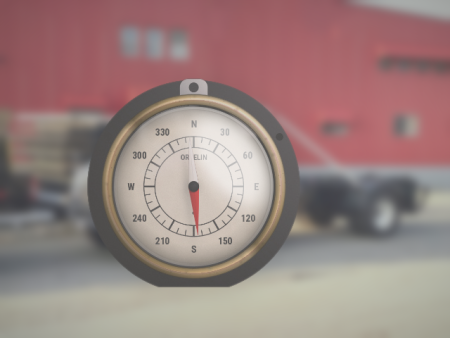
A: 175 °
